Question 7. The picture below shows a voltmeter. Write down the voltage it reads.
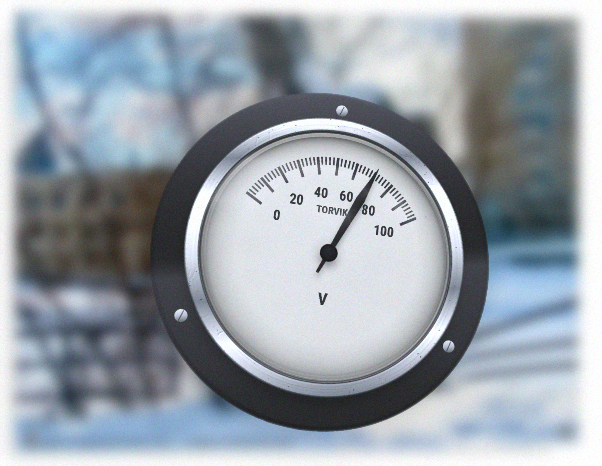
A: 70 V
